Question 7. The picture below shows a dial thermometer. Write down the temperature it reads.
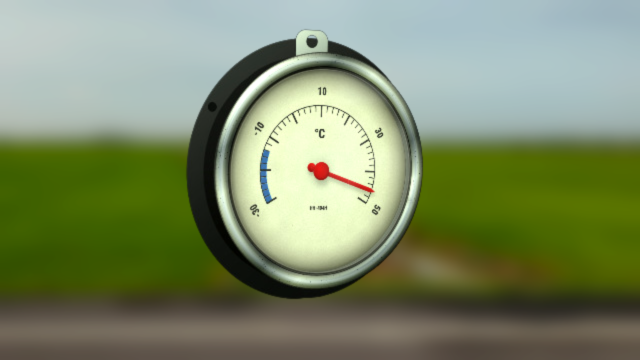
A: 46 °C
